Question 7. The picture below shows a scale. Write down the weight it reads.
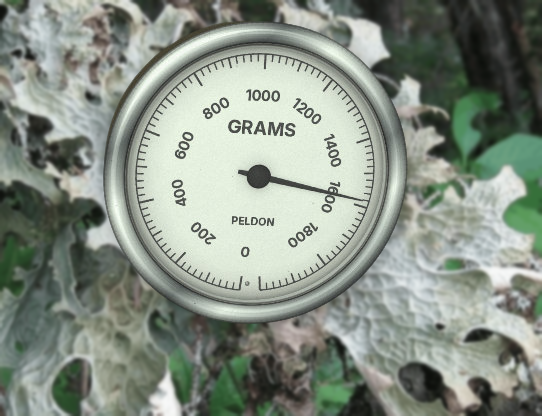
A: 1580 g
